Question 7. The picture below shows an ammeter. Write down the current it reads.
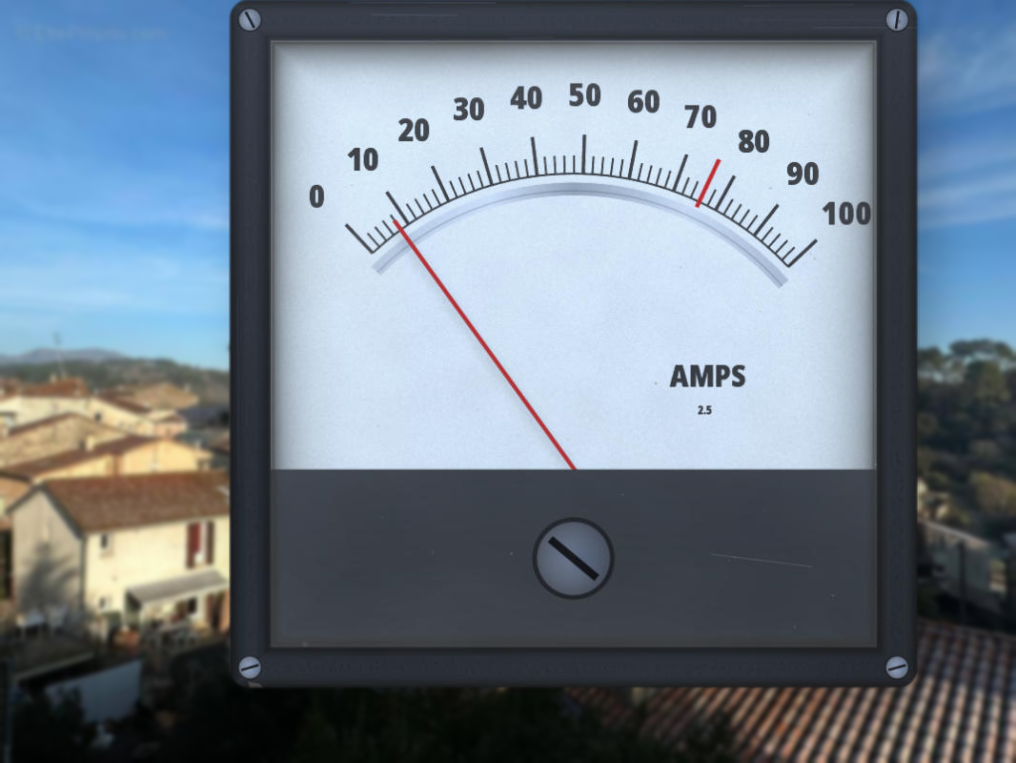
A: 8 A
